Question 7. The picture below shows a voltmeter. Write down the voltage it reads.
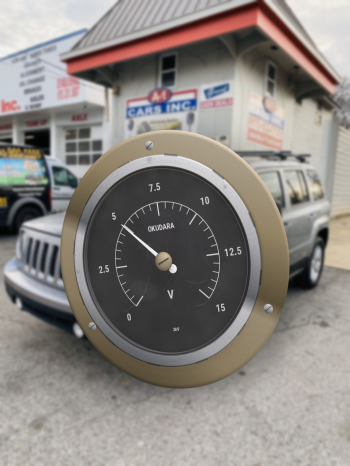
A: 5 V
